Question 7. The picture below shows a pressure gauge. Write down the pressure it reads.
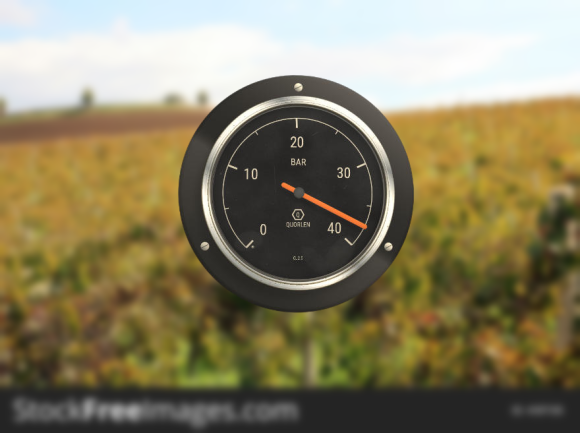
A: 37.5 bar
